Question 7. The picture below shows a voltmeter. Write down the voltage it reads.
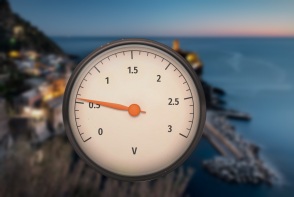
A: 0.55 V
